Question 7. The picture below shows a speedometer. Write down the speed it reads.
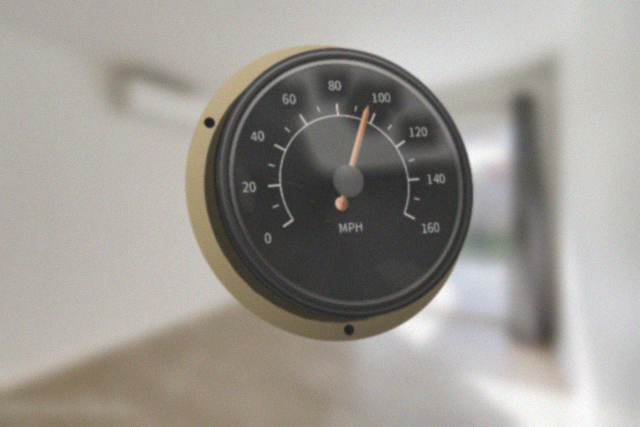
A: 95 mph
